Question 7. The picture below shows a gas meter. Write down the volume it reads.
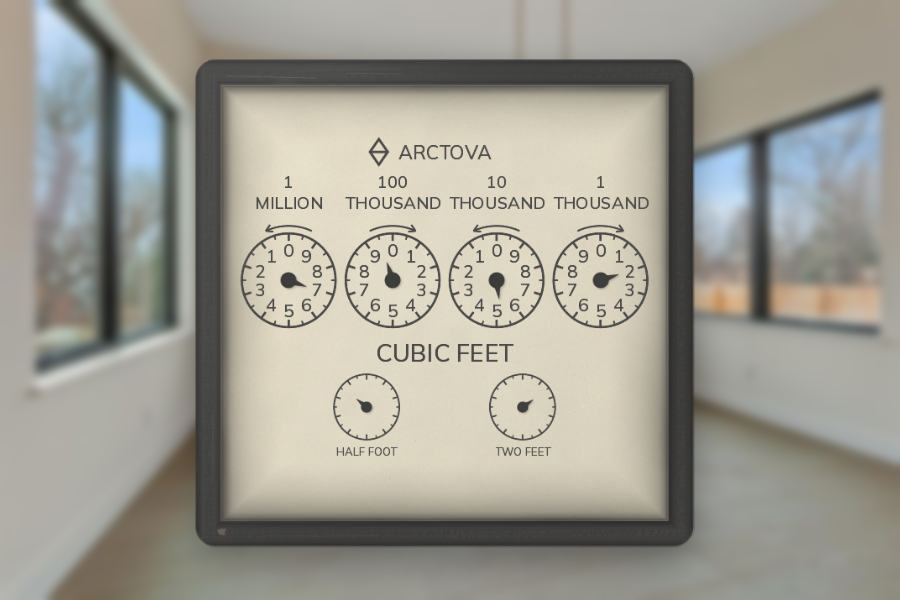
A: 695200 ft³
